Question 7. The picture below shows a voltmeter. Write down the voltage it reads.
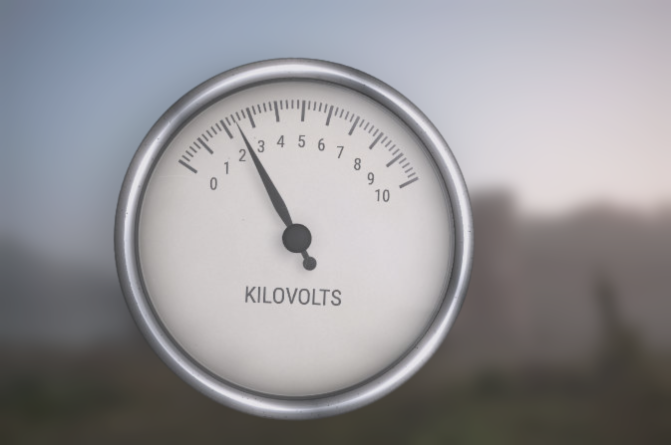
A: 2.4 kV
